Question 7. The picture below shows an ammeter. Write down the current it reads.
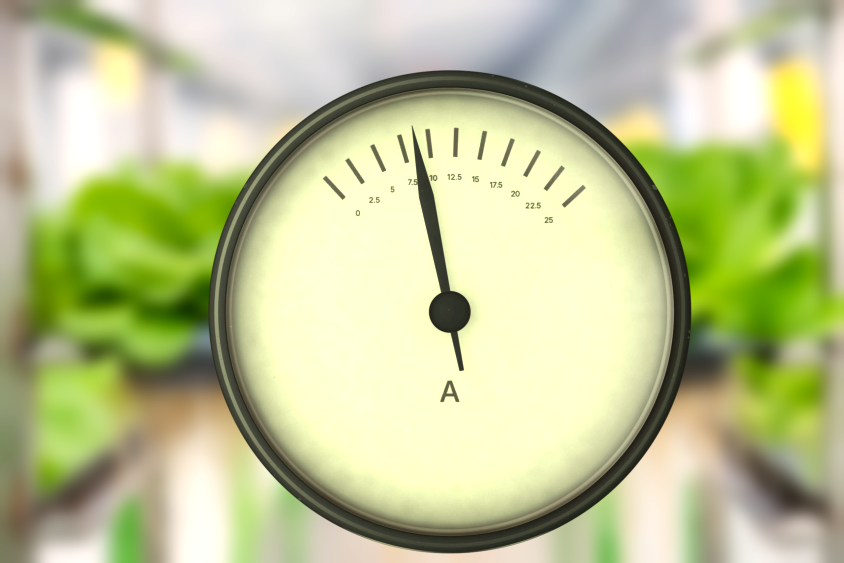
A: 8.75 A
